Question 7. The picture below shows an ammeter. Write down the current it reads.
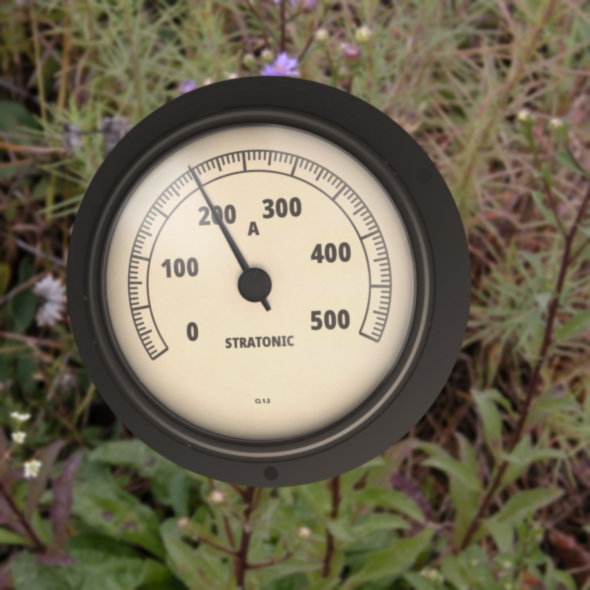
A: 200 A
